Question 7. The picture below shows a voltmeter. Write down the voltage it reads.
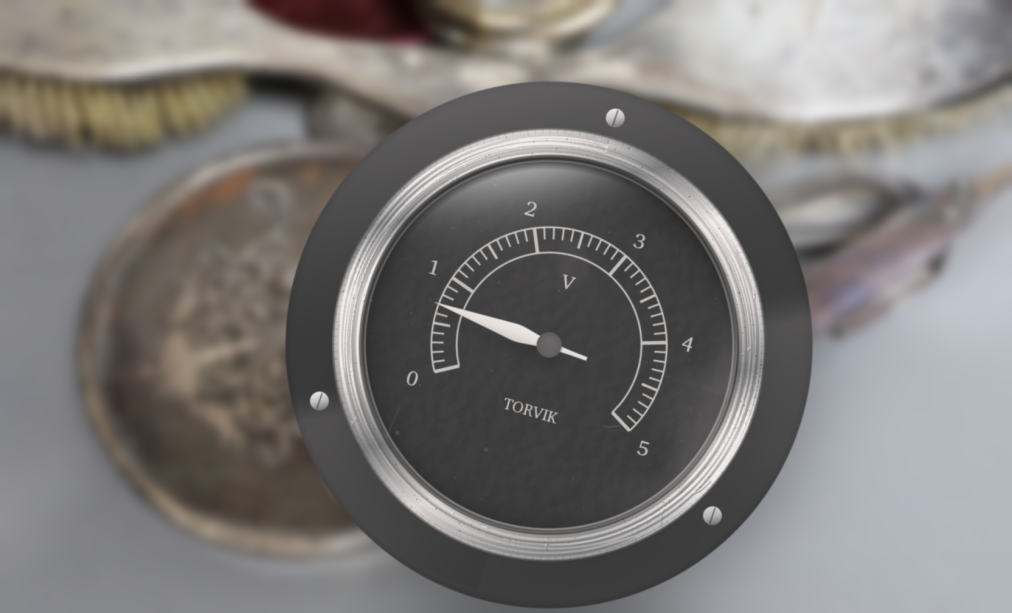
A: 0.7 V
